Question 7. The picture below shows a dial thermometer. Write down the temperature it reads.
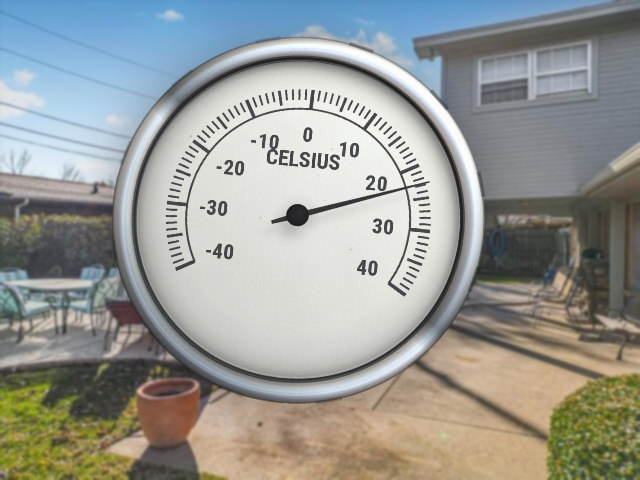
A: 23 °C
